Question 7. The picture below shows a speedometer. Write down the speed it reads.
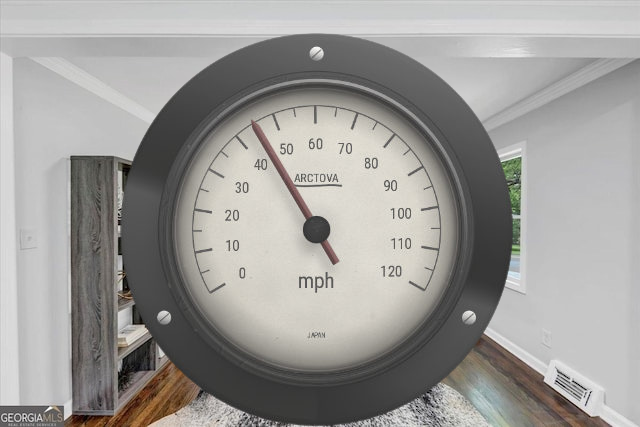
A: 45 mph
